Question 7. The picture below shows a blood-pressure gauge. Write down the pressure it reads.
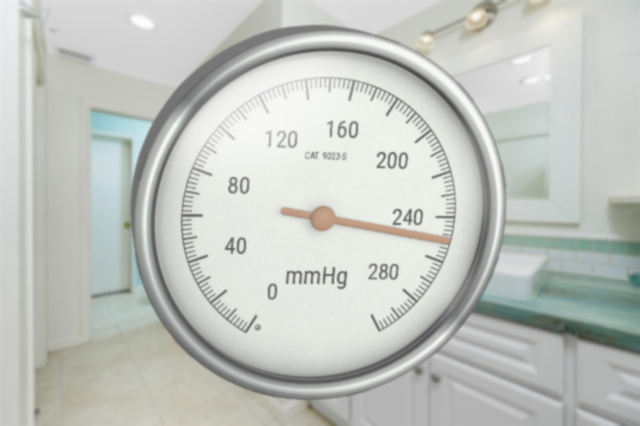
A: 250 mmHg
